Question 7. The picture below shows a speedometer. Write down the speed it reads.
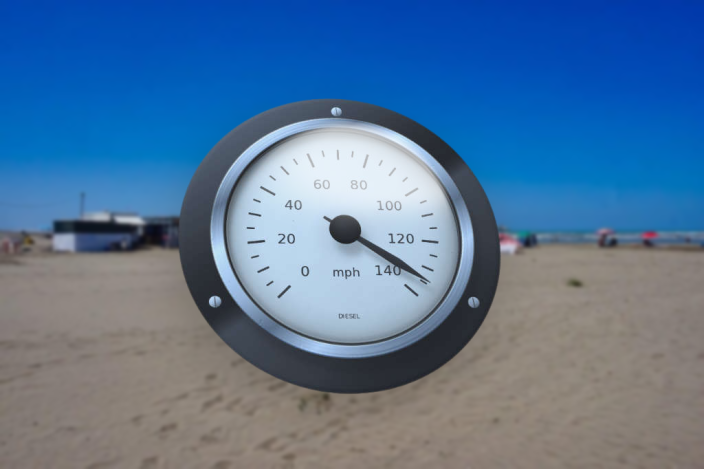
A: 135 mph
